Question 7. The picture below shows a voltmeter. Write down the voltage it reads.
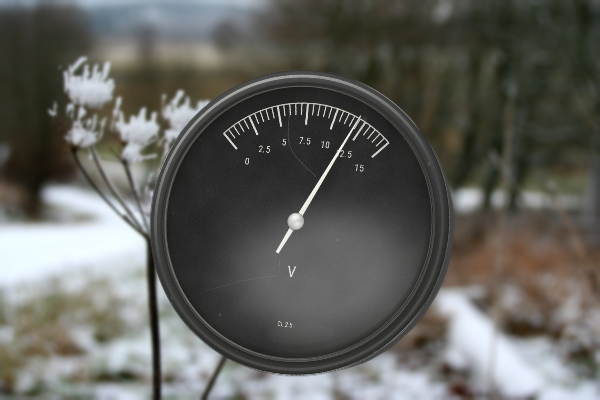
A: 12 V
